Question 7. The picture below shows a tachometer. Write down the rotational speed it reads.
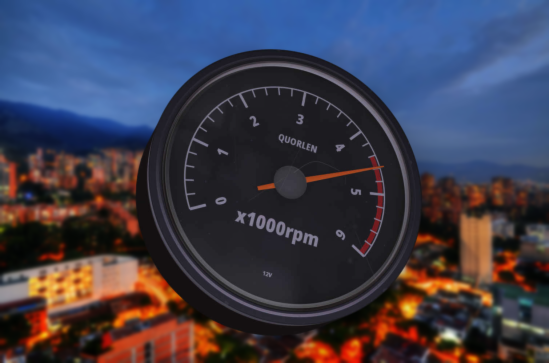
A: 4600 rpm
